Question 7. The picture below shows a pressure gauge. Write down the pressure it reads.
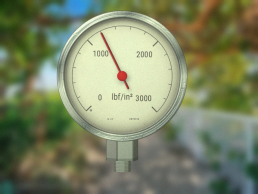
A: 1200 psi
